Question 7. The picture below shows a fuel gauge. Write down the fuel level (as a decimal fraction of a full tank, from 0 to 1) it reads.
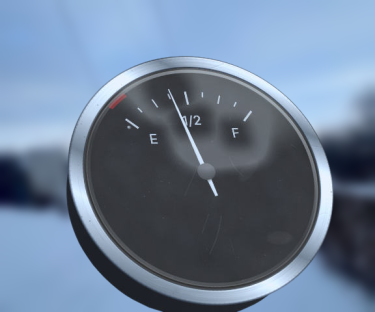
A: 0.375
